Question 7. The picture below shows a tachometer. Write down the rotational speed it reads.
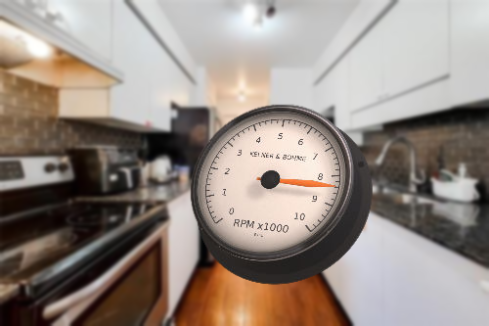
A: 8400 rpm
